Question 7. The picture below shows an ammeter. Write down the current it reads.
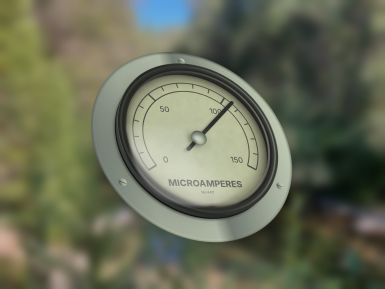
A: 105 µA
